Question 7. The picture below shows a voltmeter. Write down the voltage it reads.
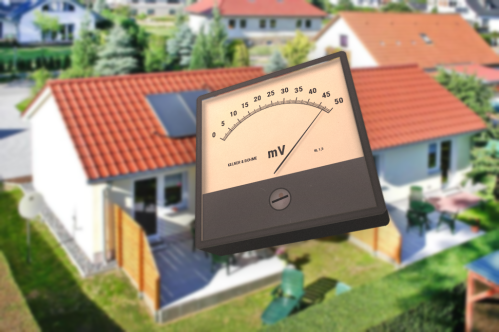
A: 47.5 mV
